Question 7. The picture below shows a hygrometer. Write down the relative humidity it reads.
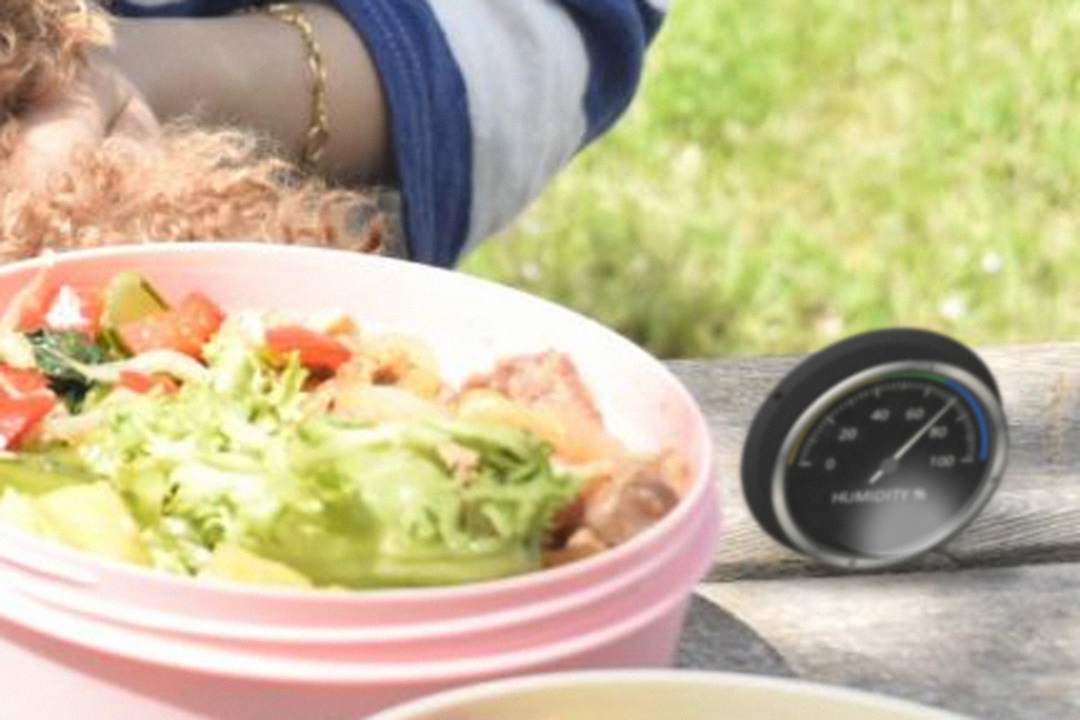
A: 70 %
